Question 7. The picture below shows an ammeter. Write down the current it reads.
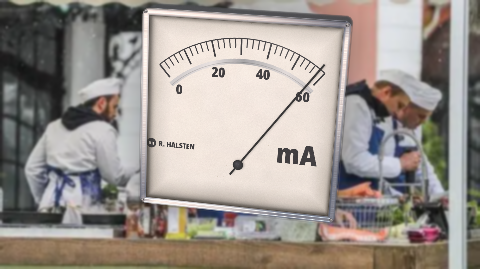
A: 58 mA
